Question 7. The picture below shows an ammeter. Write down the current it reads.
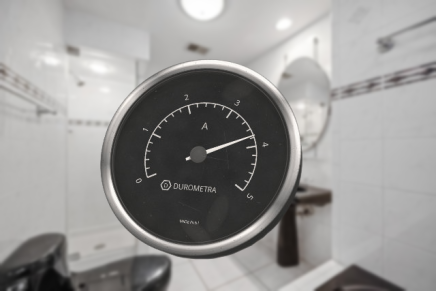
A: 3.8 A
